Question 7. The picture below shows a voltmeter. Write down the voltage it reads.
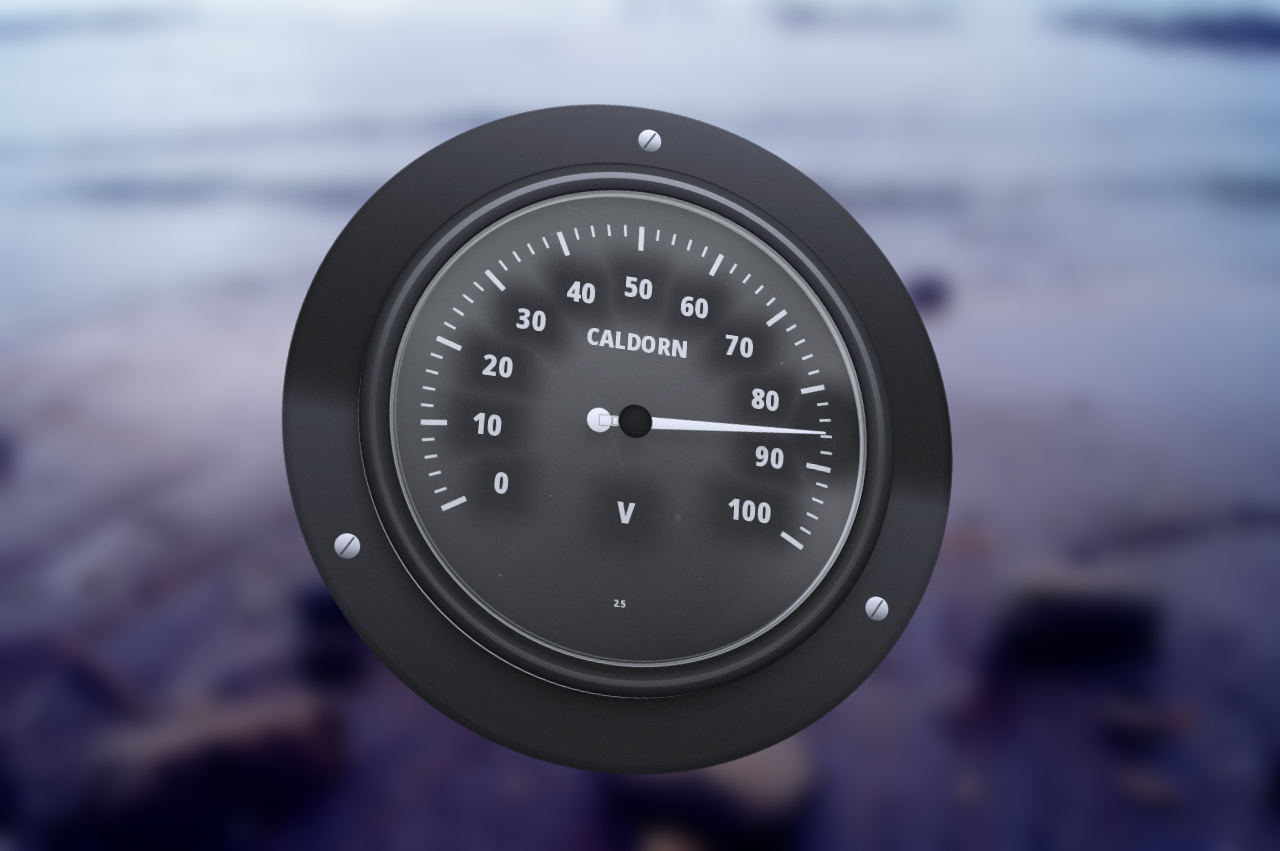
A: 86 V
